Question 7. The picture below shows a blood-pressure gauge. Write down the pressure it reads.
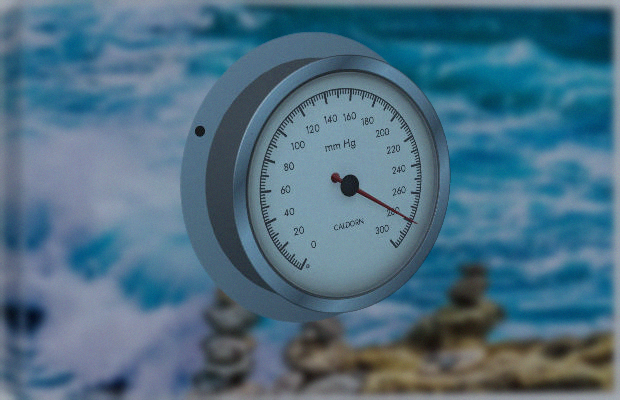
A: 280 mmHg
